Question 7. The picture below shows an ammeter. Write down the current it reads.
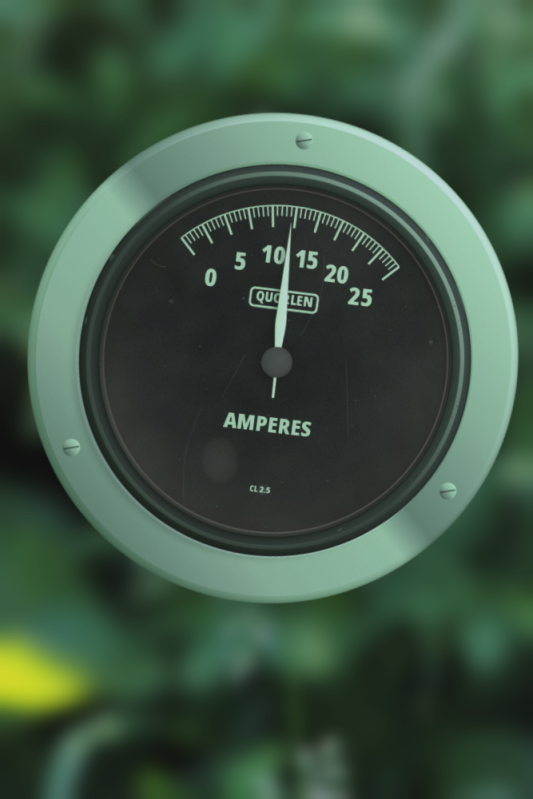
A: 12 A
